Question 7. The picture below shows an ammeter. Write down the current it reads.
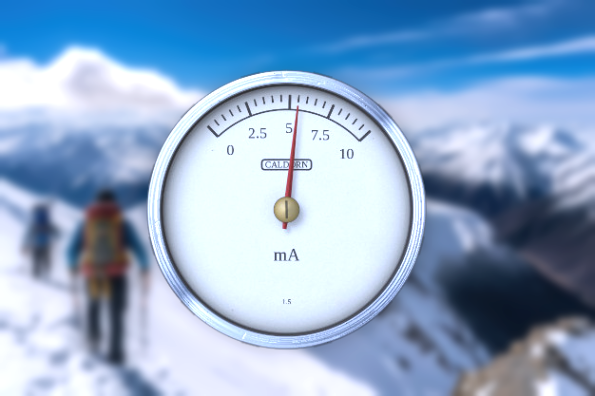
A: 5.5 mA
